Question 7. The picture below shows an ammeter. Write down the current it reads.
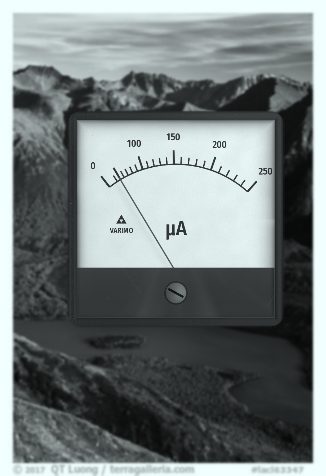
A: 50 µA
